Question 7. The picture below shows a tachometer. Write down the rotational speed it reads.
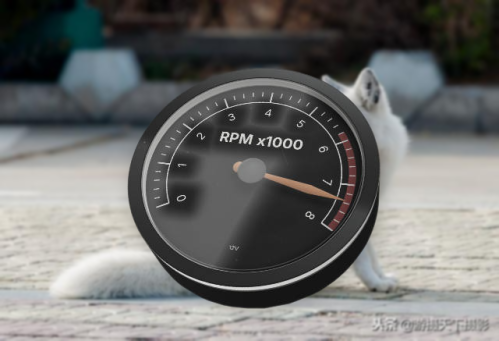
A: 7400 rpm
